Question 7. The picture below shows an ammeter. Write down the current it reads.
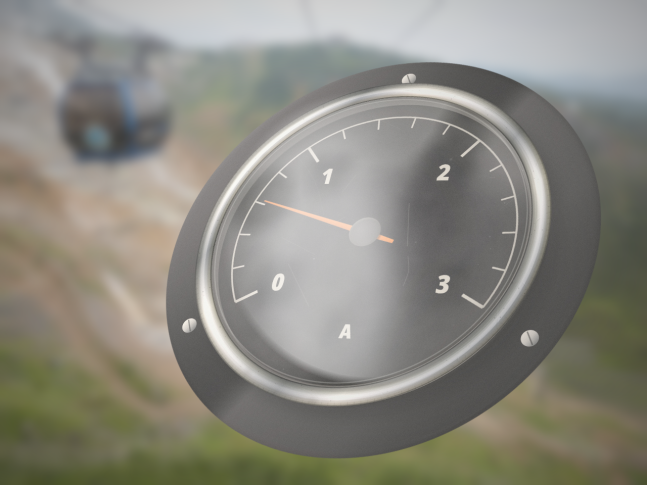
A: 0.6 A
